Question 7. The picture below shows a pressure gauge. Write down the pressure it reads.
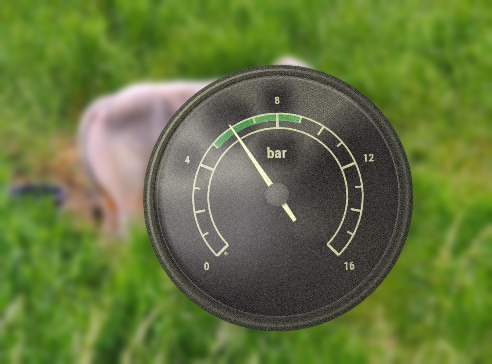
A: 6 bar
